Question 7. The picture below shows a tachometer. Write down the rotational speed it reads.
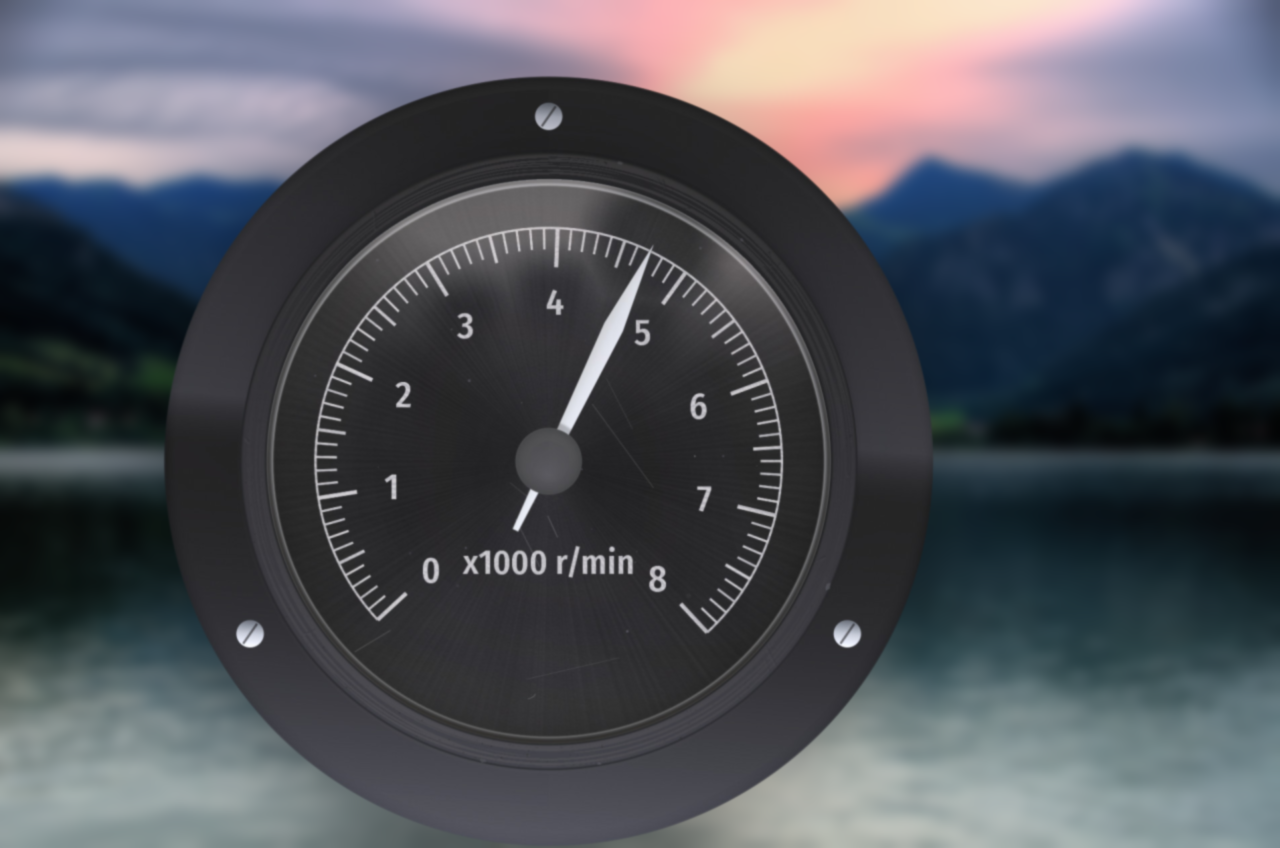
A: 4700 rpm
